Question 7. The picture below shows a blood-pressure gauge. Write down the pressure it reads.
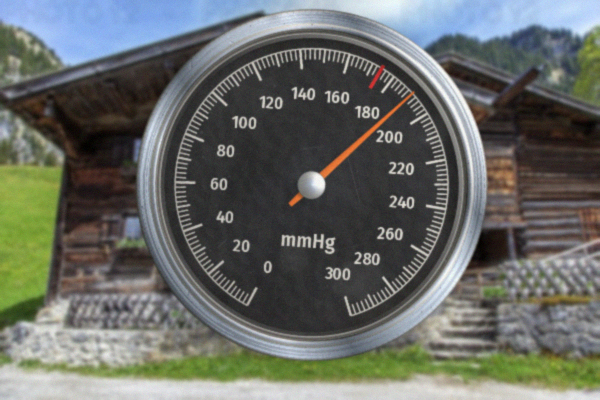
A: 190 mmHg
